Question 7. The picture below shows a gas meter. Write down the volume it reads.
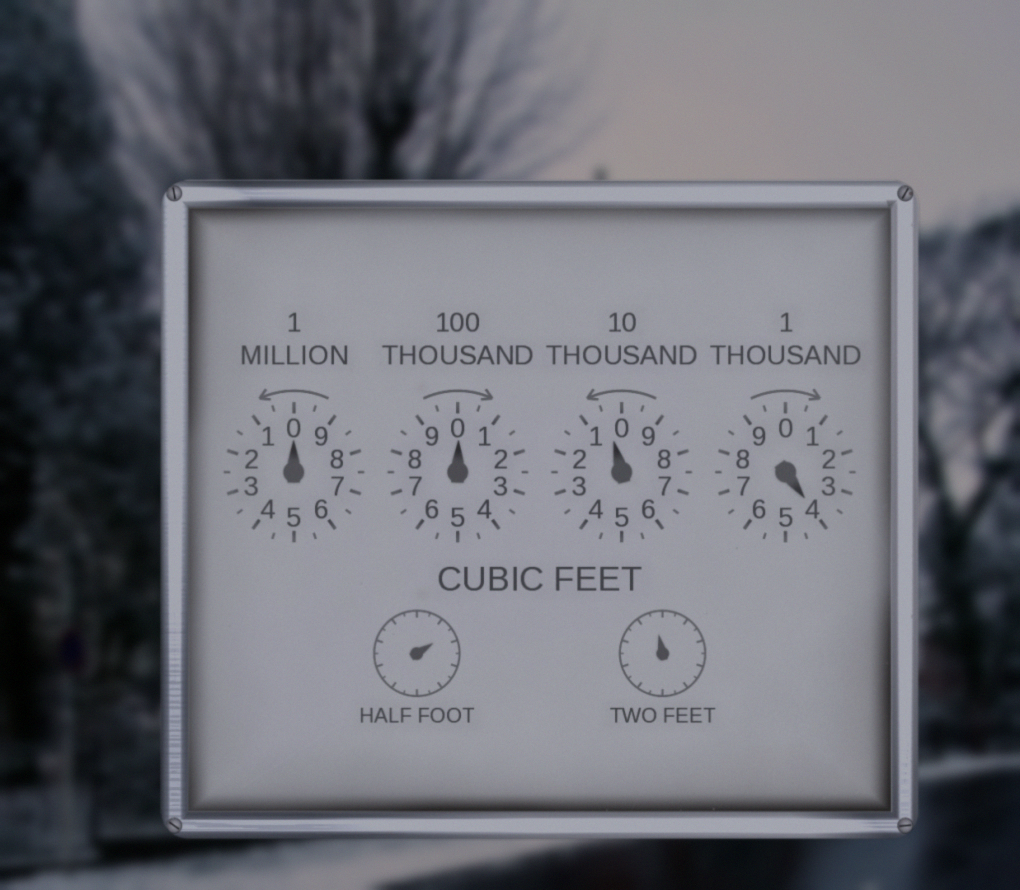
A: 400 ft³
